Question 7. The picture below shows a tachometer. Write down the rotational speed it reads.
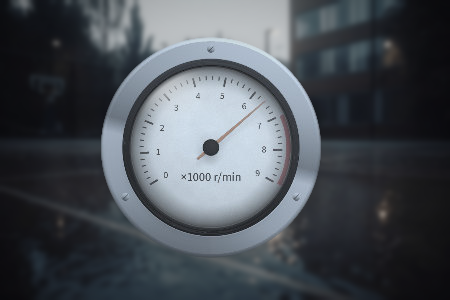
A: 6400 rpm
